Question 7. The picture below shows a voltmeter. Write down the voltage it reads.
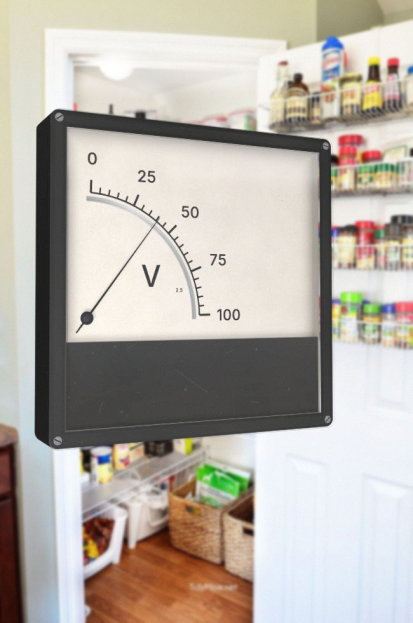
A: 40 V
